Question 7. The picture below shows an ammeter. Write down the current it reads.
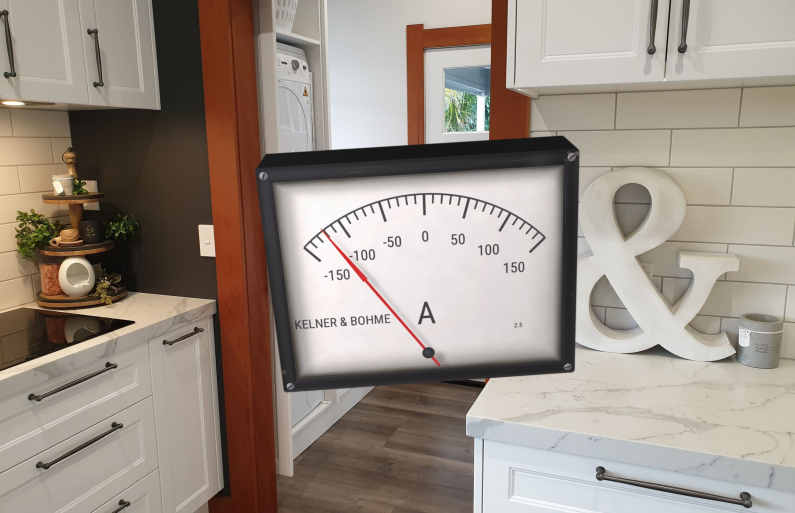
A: -120 A
